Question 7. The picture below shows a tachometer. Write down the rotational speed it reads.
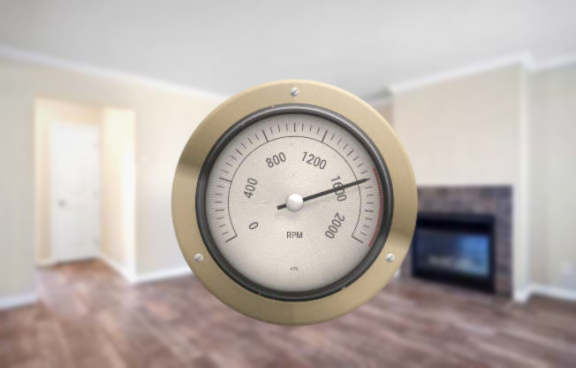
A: 1600 rpm
